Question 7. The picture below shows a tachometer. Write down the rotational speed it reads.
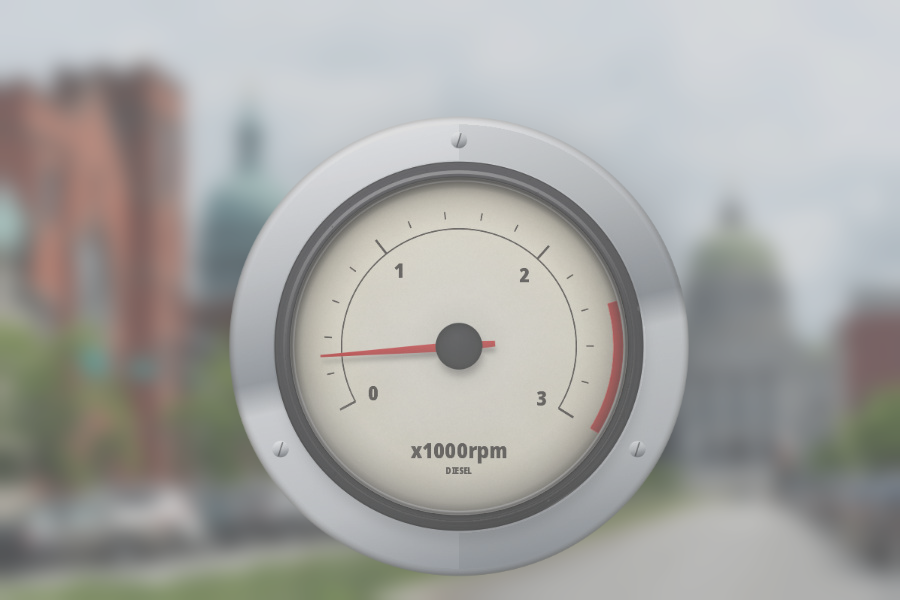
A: 300 rpm
